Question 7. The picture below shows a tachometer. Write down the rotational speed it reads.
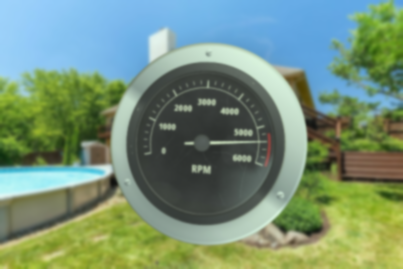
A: 5400 rpm
